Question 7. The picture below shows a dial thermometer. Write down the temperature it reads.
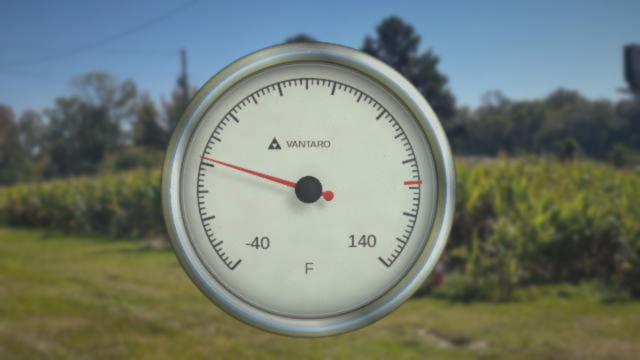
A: 2 °F
